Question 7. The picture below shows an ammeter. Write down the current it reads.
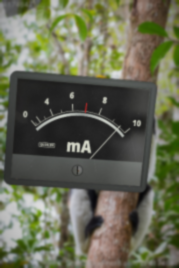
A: 9.5 mA
